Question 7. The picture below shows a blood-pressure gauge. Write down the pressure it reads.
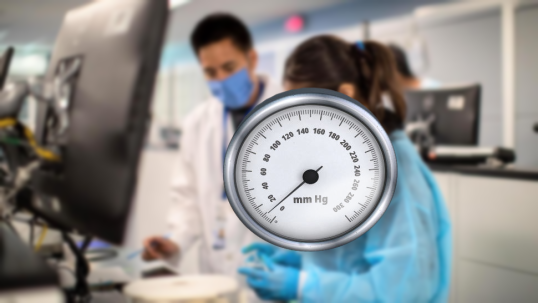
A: 10 mmHg
